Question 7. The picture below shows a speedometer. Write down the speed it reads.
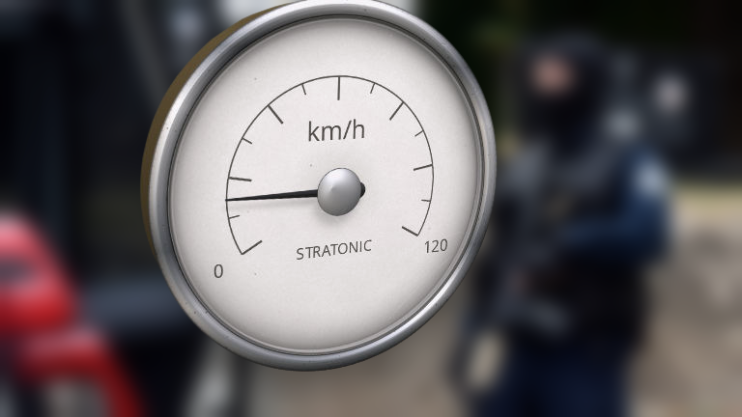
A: 15 km/h
